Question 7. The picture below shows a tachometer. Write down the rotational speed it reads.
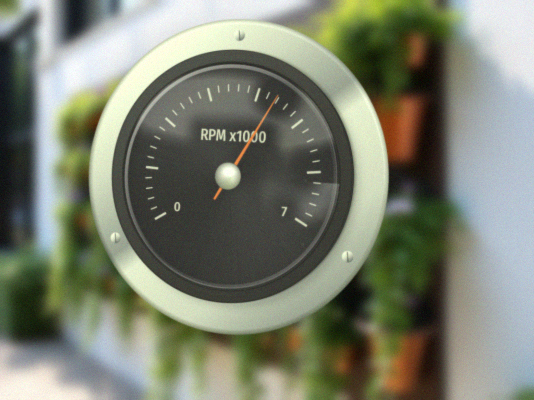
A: 4400 rpm
